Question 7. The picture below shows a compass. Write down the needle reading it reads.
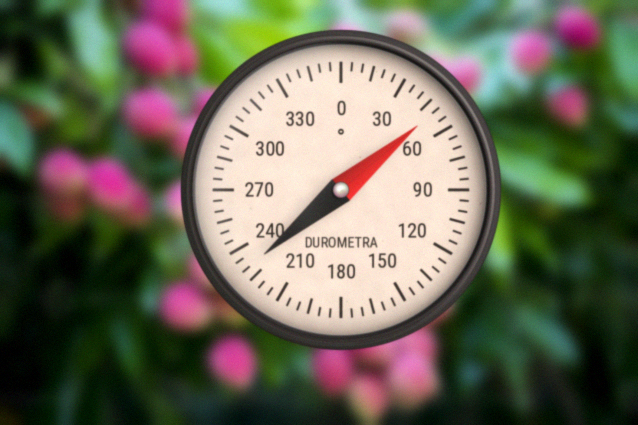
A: 50 °
